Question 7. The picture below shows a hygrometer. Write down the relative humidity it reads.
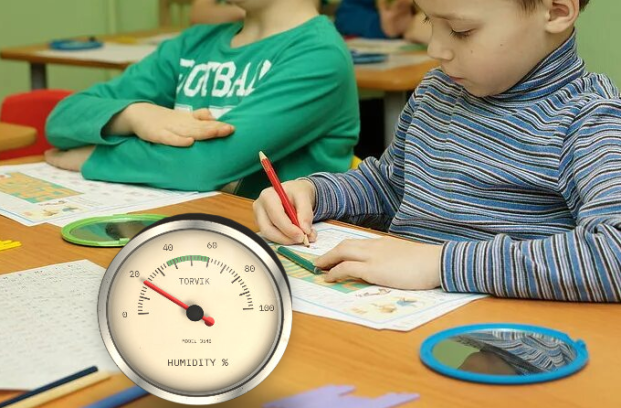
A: 20 %
